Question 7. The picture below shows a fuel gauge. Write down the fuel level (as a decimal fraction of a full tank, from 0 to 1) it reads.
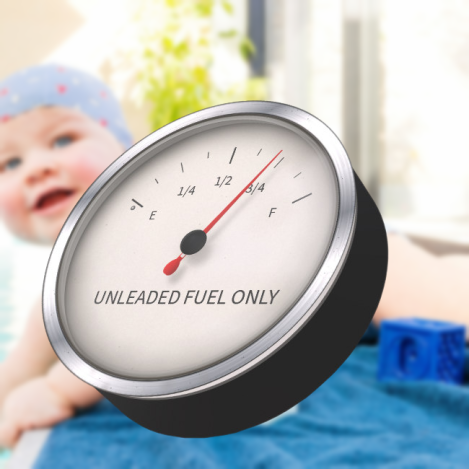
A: 0.75
